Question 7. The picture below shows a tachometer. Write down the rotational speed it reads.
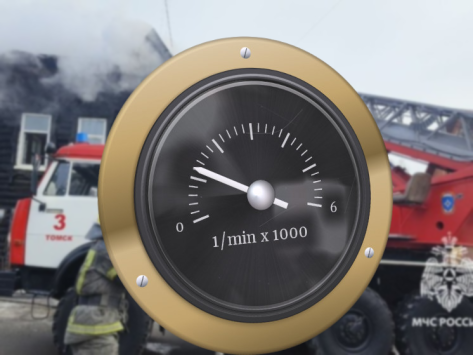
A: 1200 rpm
